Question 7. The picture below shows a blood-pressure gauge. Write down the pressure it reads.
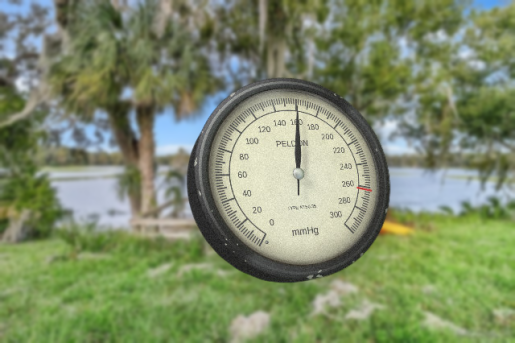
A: 160 mmHg
